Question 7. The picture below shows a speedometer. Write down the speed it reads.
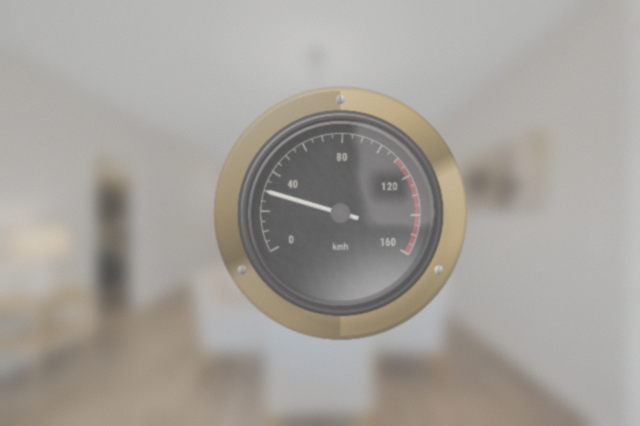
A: 30 km/h
